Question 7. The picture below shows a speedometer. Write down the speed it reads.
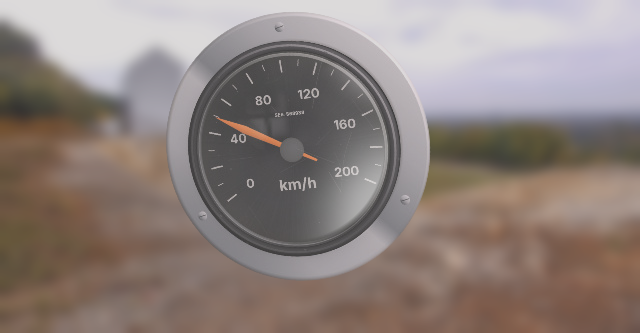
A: 50 km/h
